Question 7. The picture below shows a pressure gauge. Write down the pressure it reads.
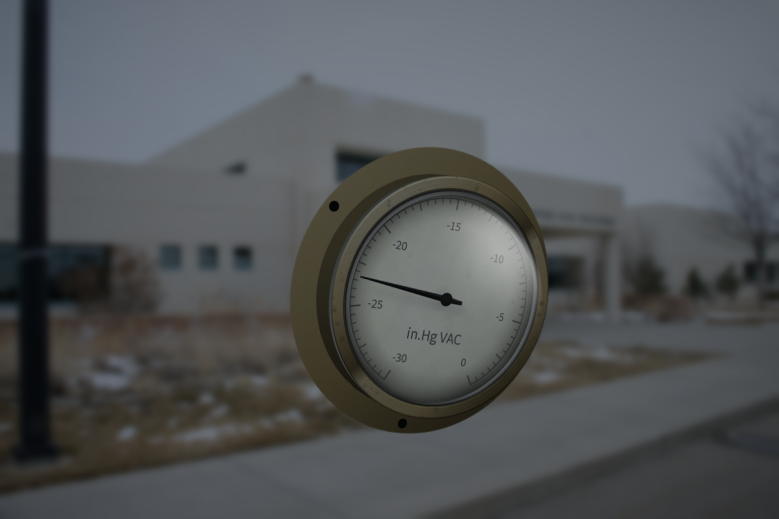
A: -23.25 inHg
